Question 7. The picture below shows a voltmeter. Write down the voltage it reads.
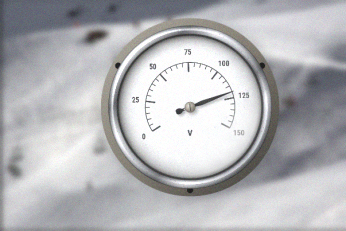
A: 120 V
